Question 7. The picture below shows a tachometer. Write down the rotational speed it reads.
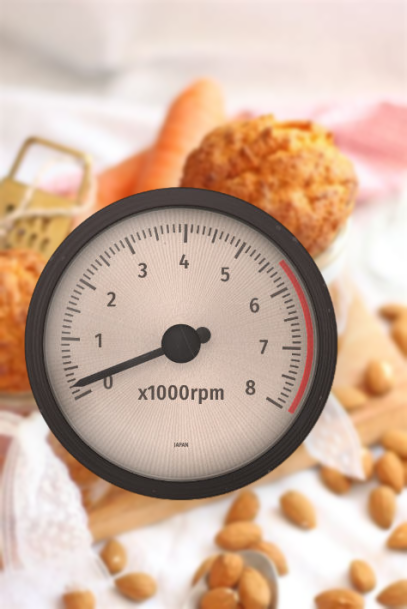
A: 200 rpm
